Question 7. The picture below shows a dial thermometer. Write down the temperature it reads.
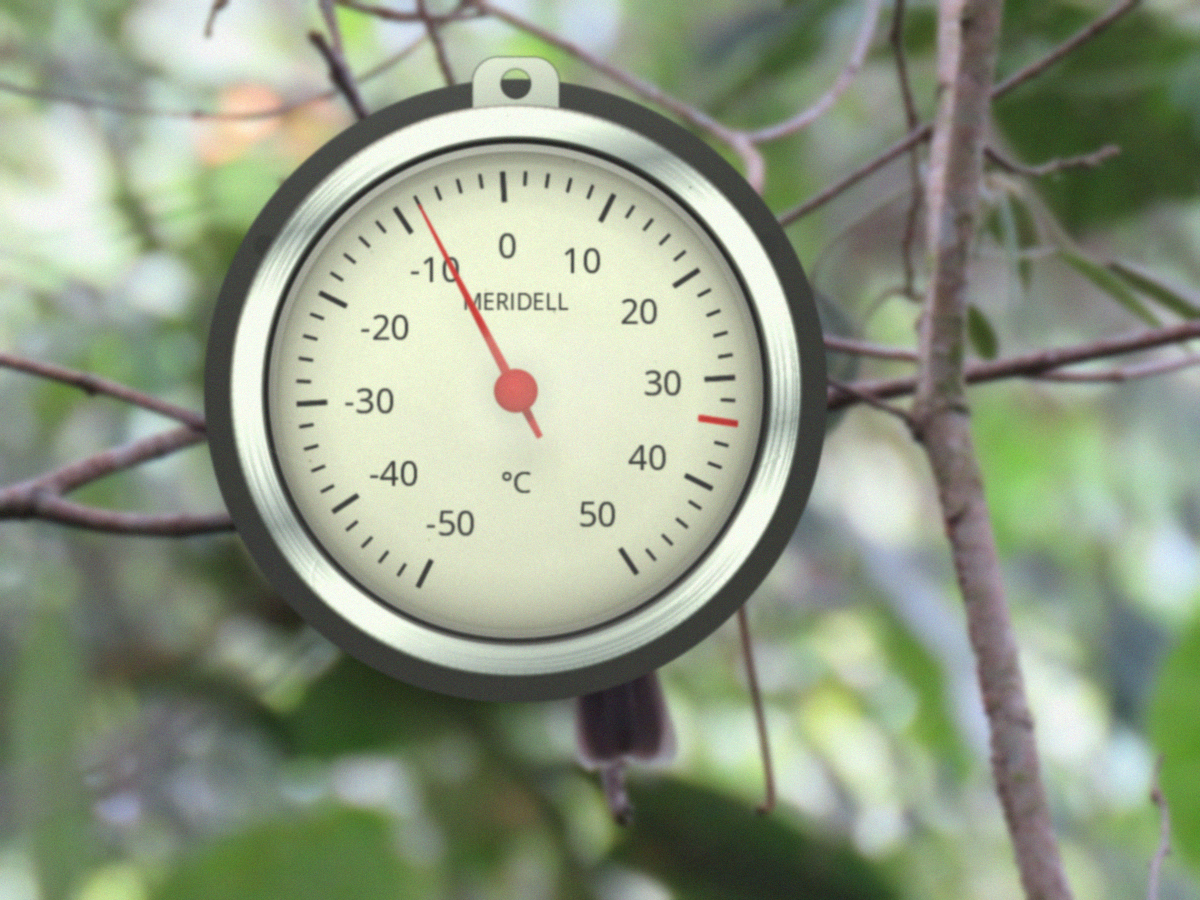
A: -8 °C
